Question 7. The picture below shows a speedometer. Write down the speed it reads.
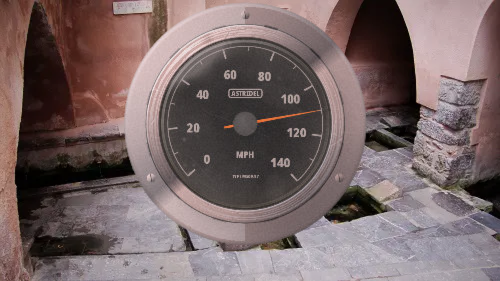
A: 110 mph
